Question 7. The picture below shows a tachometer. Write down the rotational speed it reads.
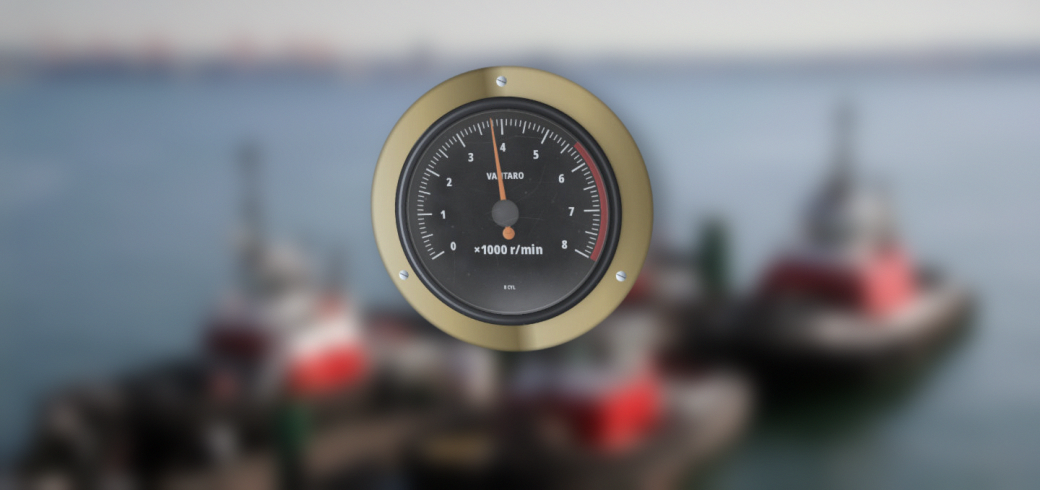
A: 3800 rpm
